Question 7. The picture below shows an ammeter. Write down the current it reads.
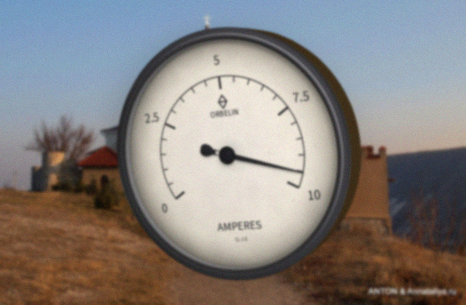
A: 9.5 A
